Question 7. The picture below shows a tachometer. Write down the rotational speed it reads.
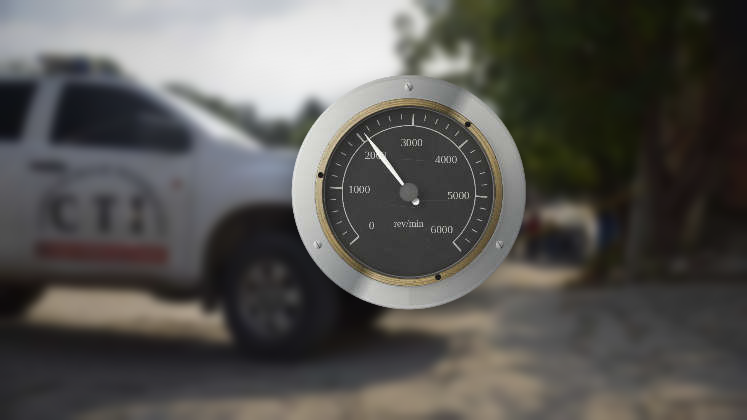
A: 2100 rpm
